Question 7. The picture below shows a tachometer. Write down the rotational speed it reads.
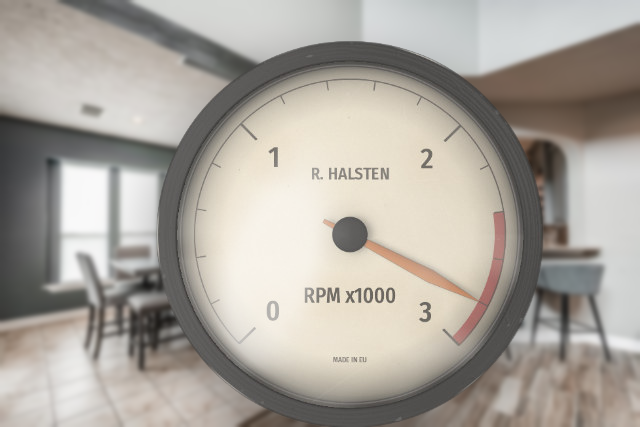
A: 2800 rpm
